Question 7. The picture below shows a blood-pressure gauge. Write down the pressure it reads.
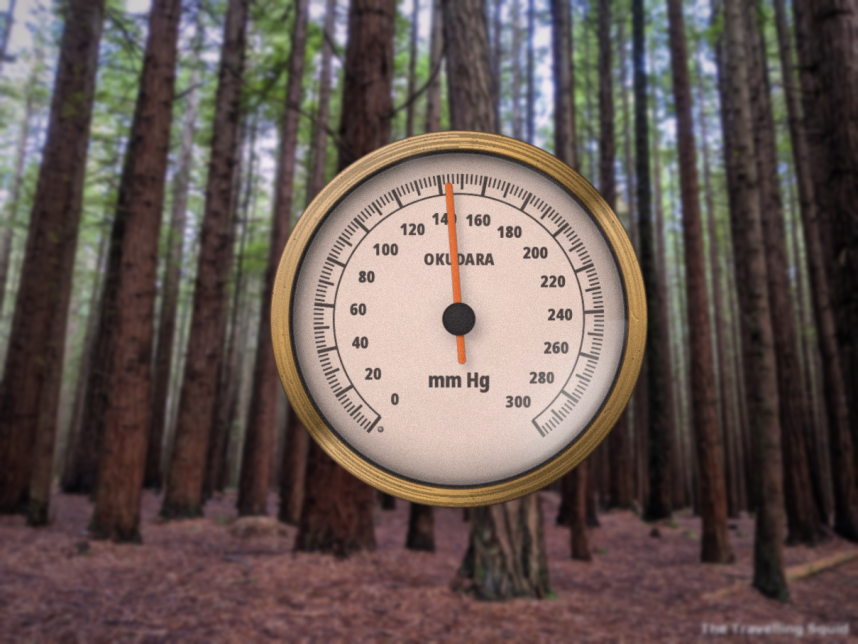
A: 144 mmHg
